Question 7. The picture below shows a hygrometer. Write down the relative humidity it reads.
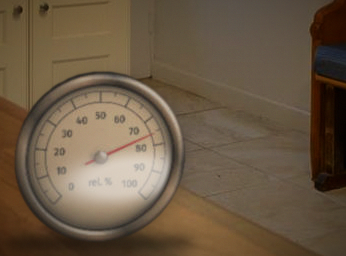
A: 75 %
